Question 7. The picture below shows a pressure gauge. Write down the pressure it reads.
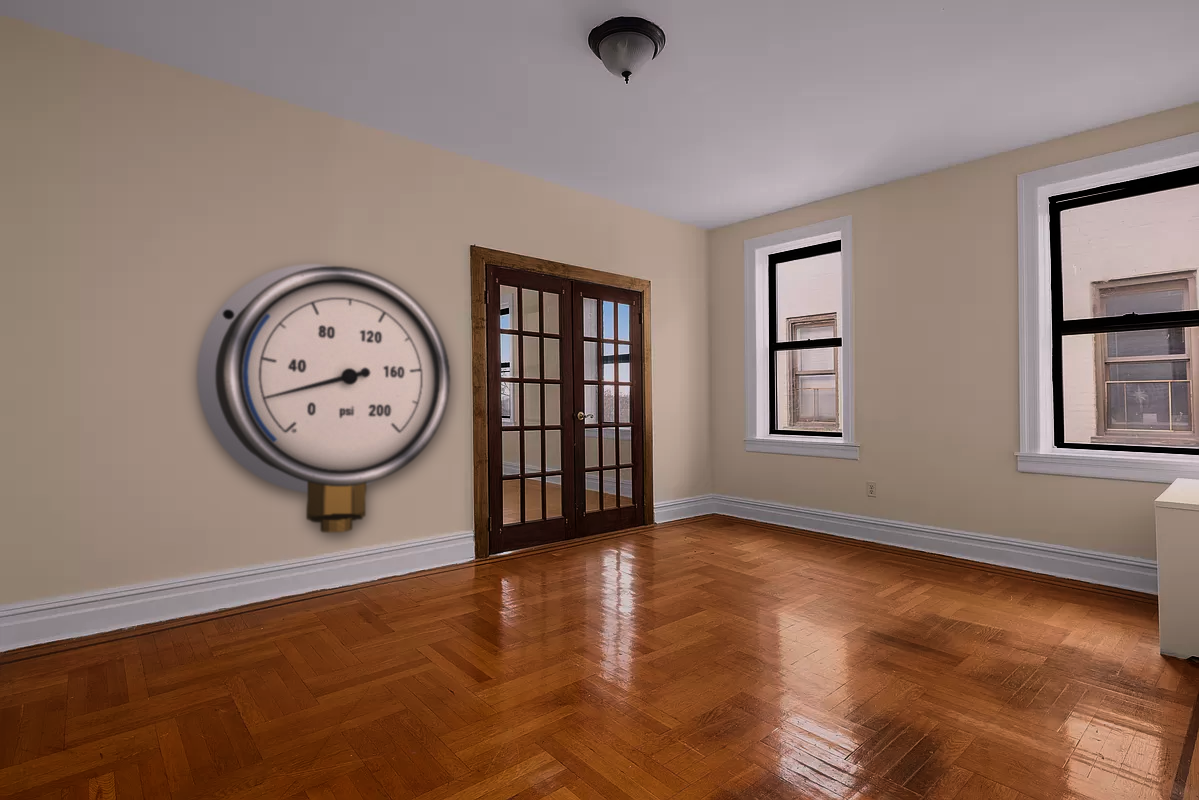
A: 20 psi
